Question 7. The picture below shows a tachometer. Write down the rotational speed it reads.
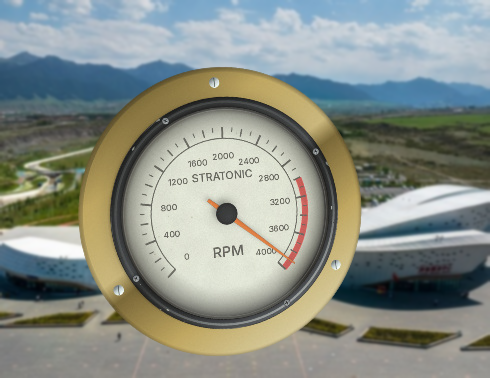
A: 3900 rpm
